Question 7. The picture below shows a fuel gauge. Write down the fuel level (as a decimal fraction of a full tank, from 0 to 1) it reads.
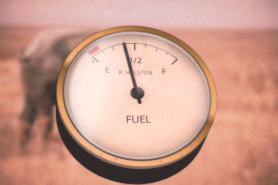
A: 0.375
